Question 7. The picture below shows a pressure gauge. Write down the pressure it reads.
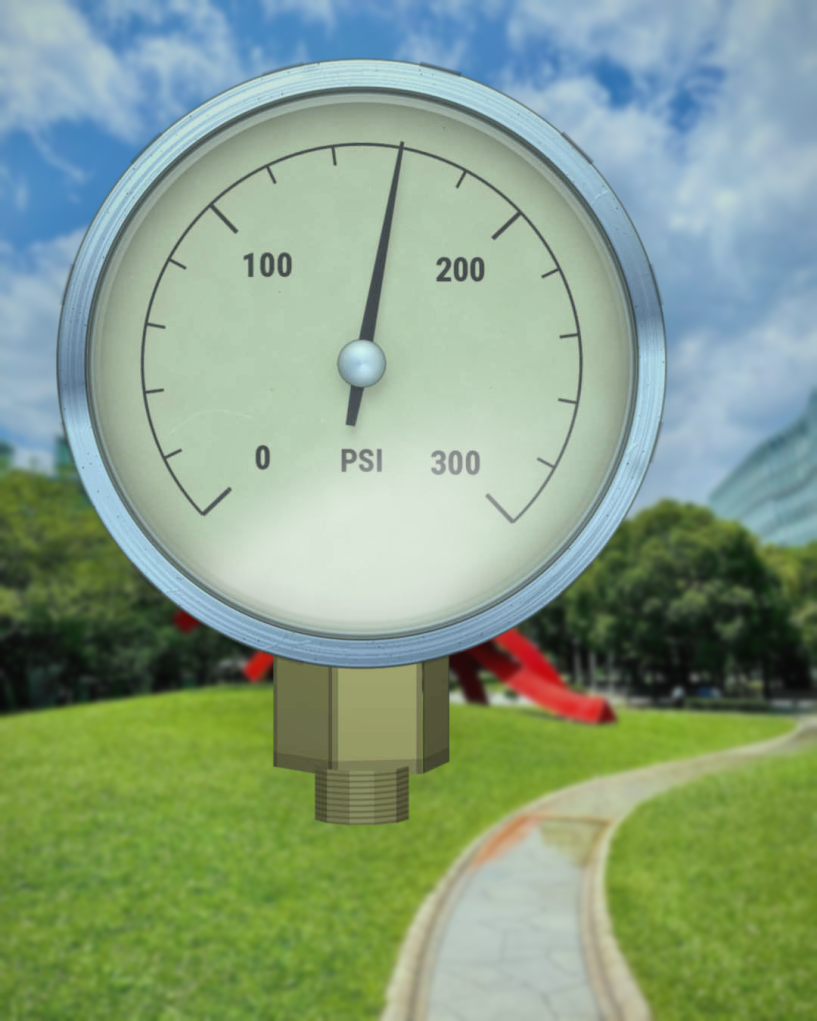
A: 160 psi
